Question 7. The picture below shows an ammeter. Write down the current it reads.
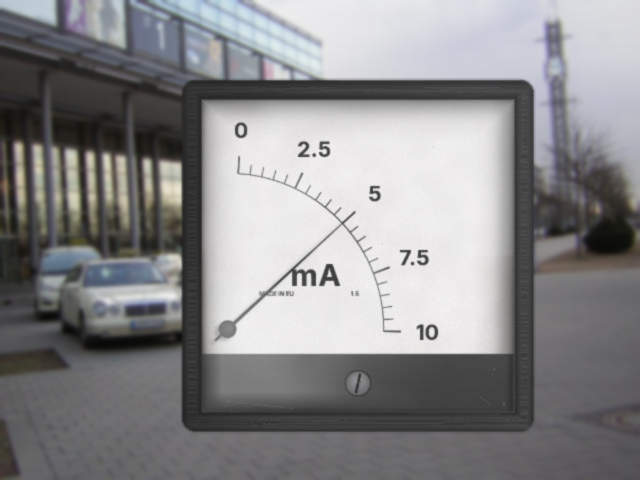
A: 5 mA
